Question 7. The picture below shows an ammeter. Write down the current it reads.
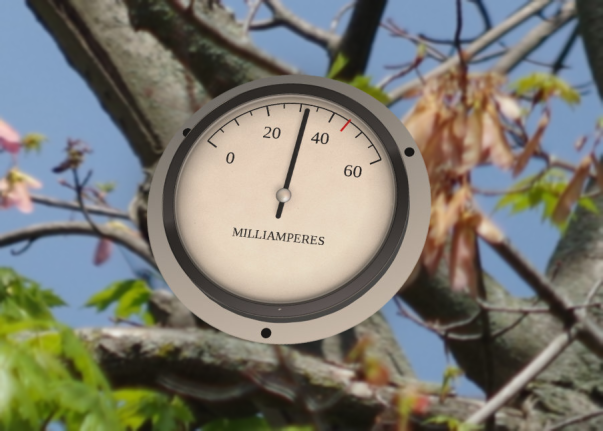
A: 32.5 mA
